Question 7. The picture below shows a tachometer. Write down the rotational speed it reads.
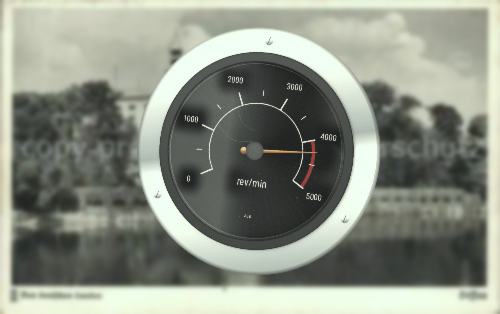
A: 4250 rpm
